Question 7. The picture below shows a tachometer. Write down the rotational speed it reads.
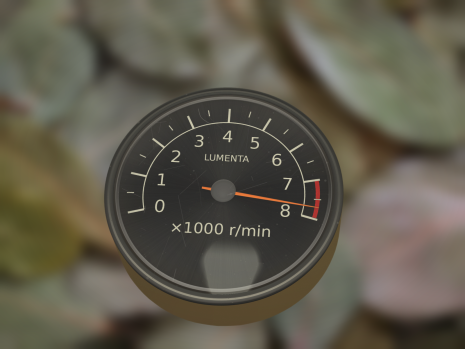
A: 7750 rpm
